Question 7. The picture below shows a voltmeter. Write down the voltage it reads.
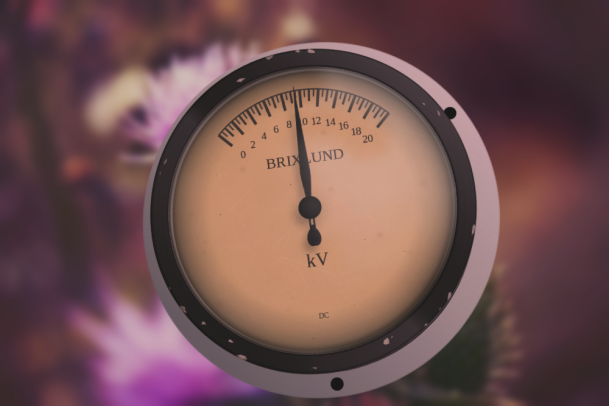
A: 9.5 kV
